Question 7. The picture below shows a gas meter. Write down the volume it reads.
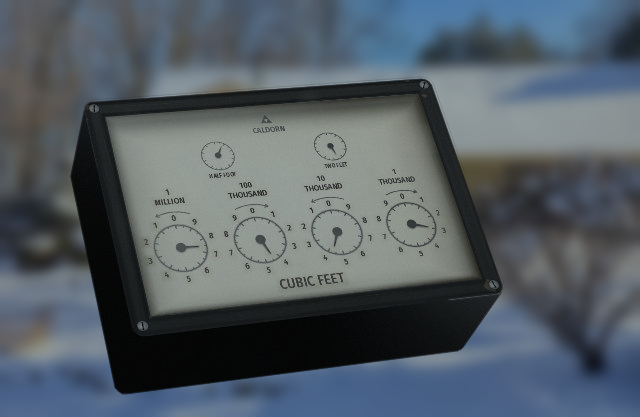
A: 744300 ft³
